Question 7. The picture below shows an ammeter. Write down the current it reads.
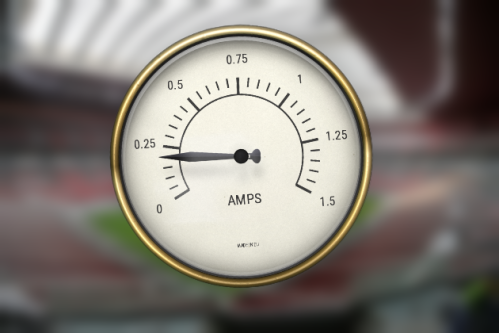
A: 0.2 A
